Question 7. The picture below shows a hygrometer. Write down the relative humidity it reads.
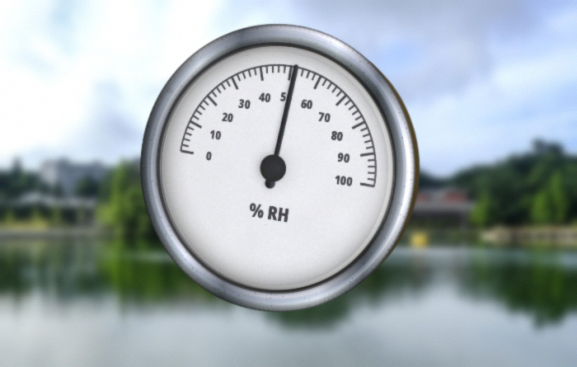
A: 52 %
